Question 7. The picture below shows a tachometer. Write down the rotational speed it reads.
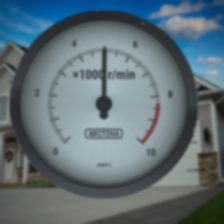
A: 5000 rpm
